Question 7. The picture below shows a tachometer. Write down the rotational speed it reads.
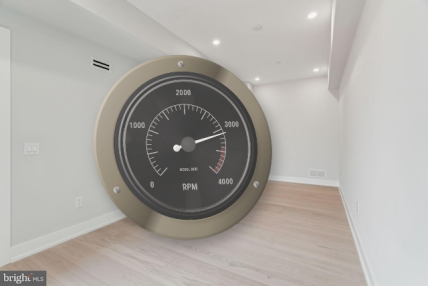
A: 3100 rpm
